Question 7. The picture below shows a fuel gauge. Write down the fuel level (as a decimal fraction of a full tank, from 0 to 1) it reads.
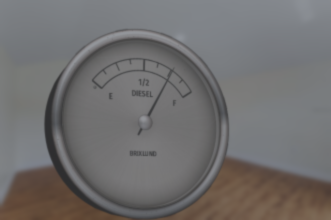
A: 0.75
